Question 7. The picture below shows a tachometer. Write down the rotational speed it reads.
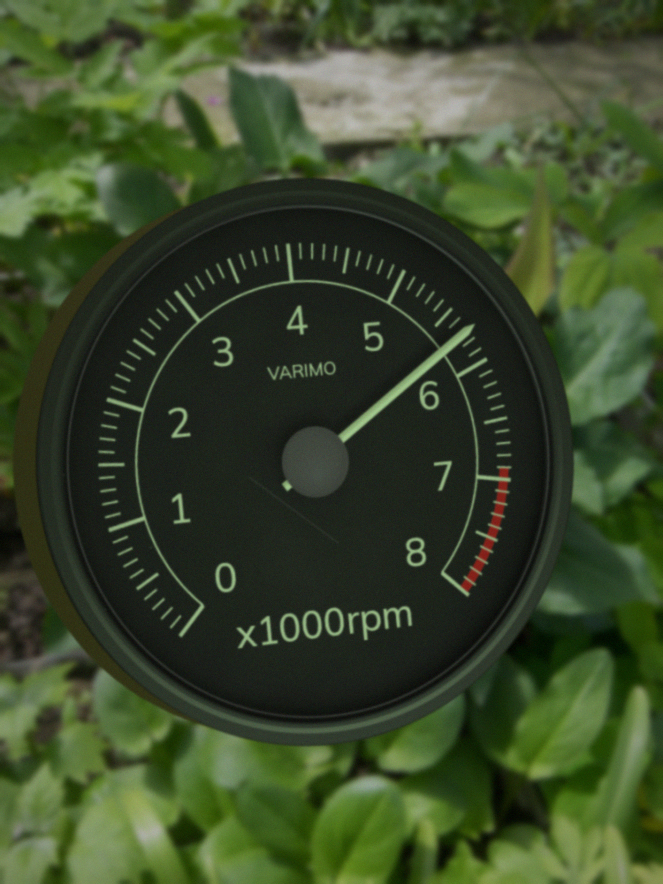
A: 5700 rpm
